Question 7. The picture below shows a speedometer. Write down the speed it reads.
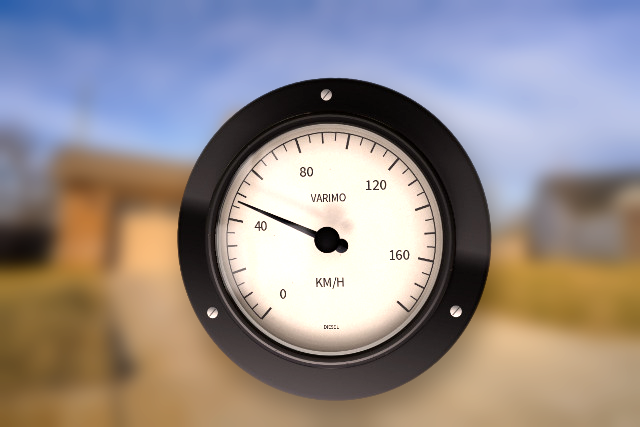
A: 47.5 km/h
